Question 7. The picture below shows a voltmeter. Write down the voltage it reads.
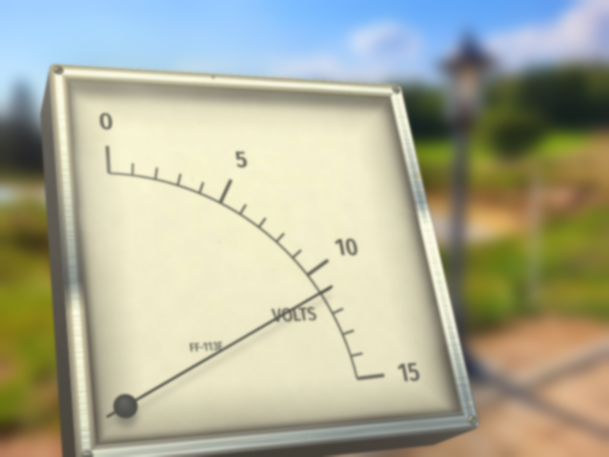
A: 11 V
